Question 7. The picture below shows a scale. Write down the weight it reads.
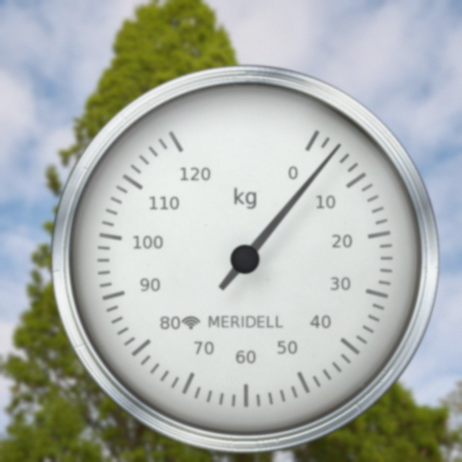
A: 4 kg
